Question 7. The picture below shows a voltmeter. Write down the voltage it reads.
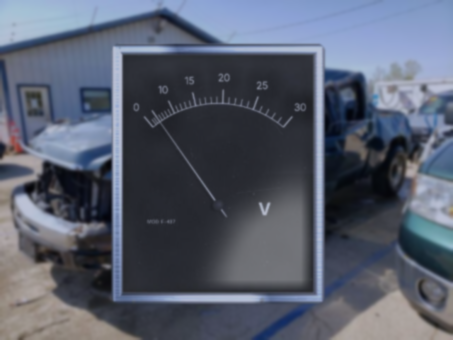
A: 5 V
